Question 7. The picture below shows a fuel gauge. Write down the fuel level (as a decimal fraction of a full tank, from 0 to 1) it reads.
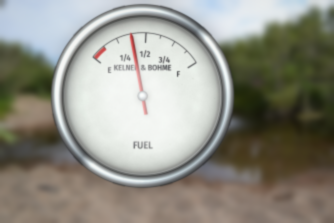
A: 0.375
